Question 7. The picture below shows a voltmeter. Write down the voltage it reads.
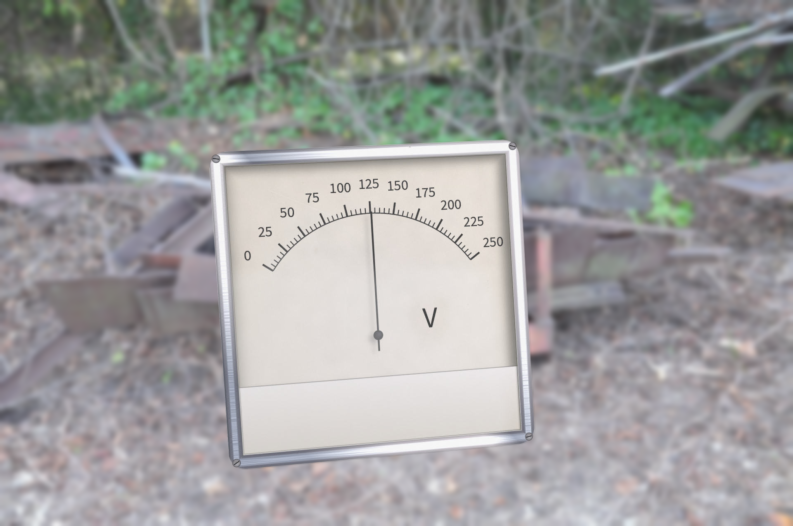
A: 125 V
